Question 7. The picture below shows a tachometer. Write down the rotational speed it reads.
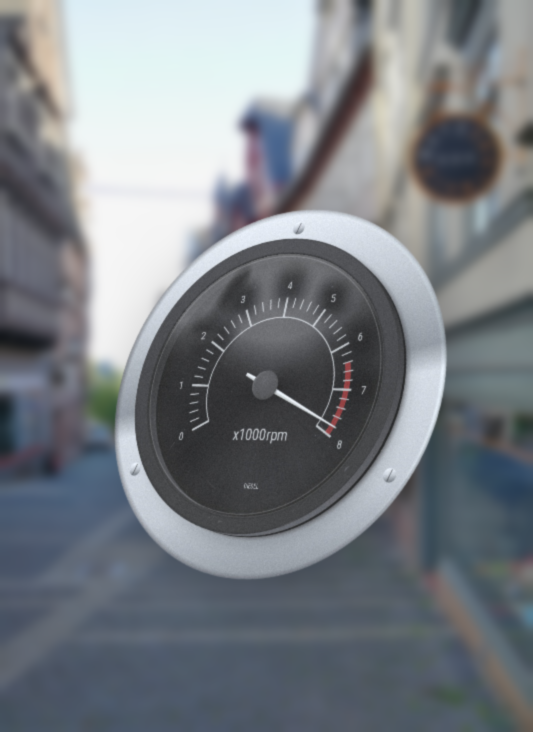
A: 7800 rpm
